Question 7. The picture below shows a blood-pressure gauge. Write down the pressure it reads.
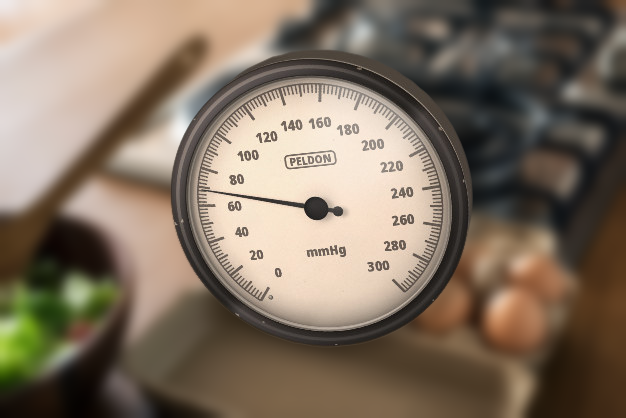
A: 70 mmHg
